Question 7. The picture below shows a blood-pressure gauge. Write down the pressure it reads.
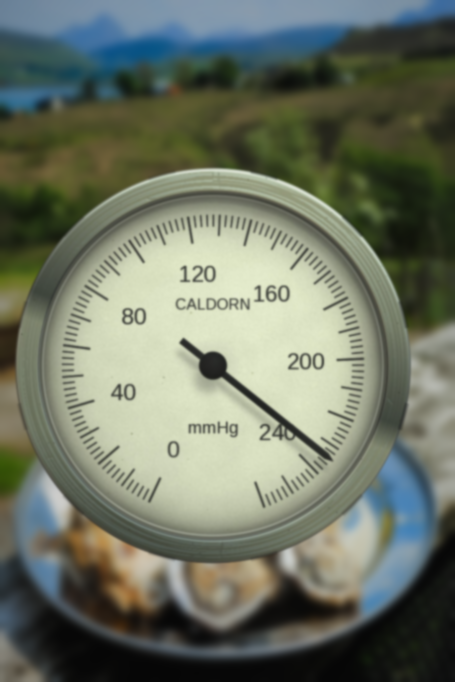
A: 234 mmHg
